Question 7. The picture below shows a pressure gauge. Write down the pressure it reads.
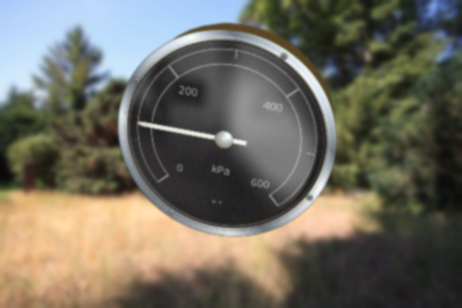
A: 100 kPa
